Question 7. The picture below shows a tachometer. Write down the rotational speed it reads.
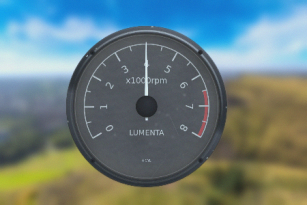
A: 4000 rpm
